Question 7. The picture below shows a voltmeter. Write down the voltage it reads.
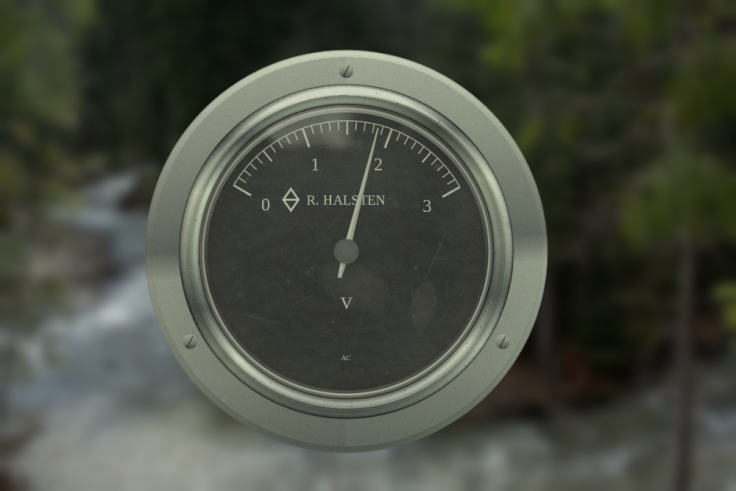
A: 1.85 V
